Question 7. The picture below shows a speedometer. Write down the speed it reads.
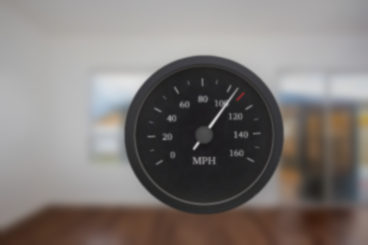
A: 105 mph
